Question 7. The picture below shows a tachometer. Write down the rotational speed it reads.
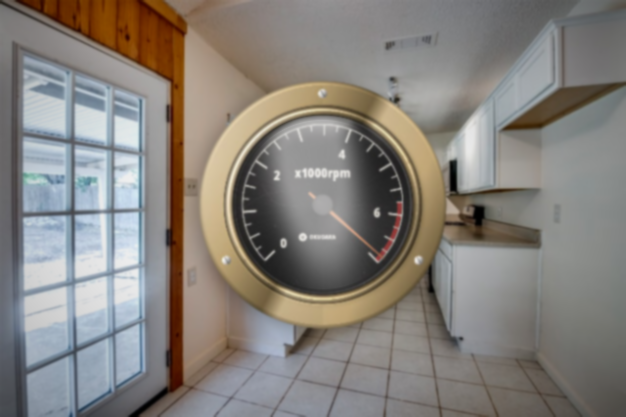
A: 6875 rpm
